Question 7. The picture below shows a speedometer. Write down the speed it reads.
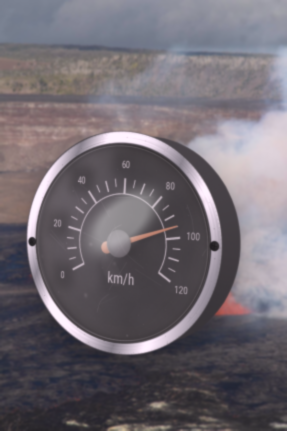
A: 95 km/h
